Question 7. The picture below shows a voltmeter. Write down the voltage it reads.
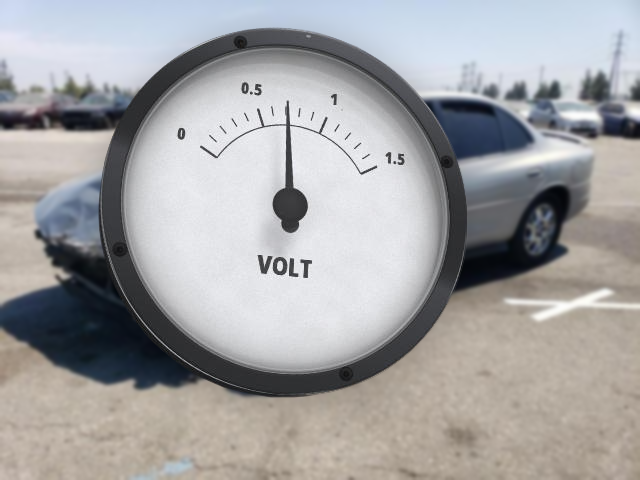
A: 0.7 V
